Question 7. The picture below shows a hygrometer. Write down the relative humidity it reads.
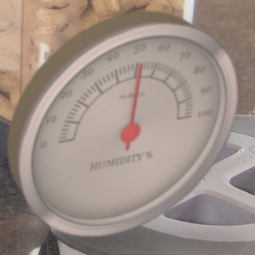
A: 50 %
